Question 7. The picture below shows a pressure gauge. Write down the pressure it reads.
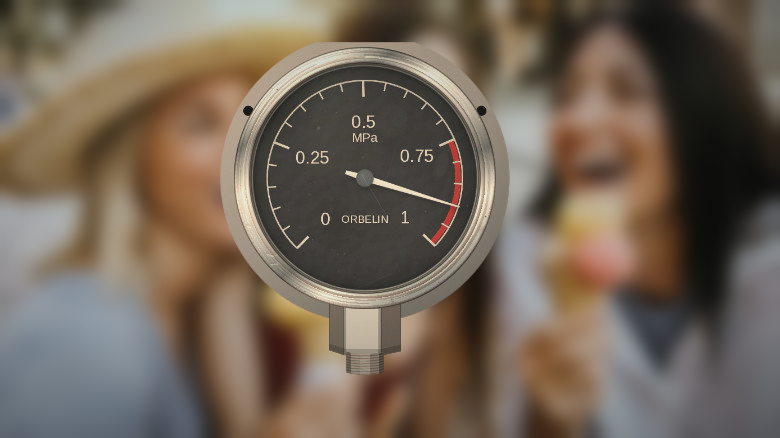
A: 0.9 MPa
